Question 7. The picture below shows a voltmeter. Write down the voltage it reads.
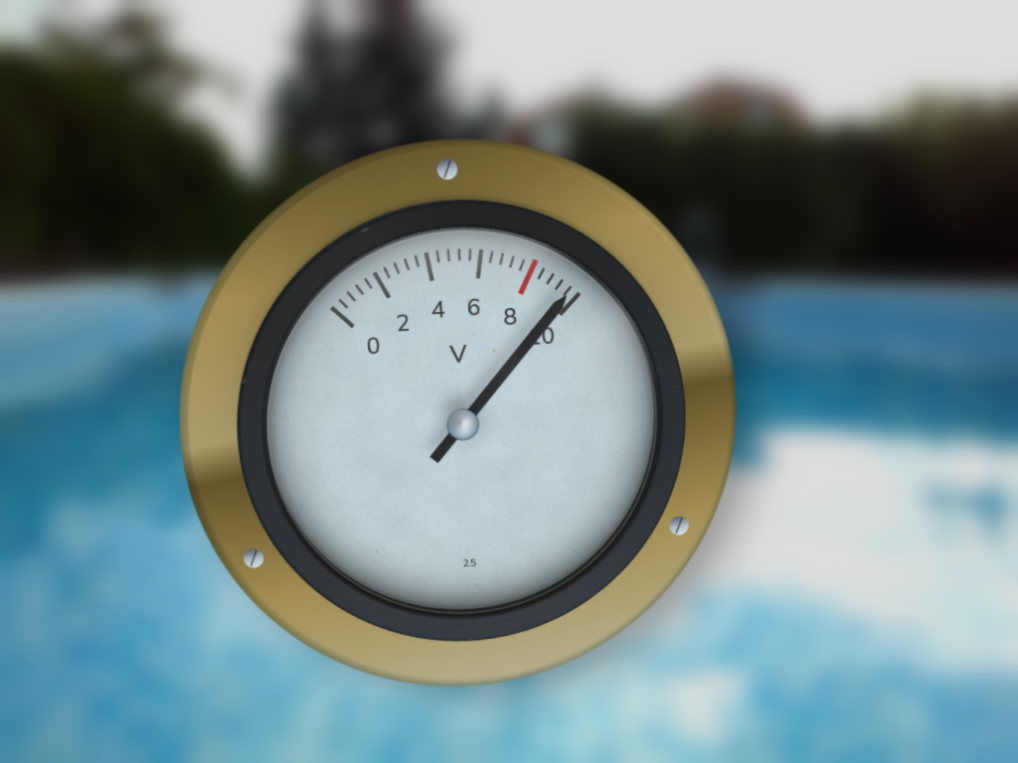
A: 9.6 V
